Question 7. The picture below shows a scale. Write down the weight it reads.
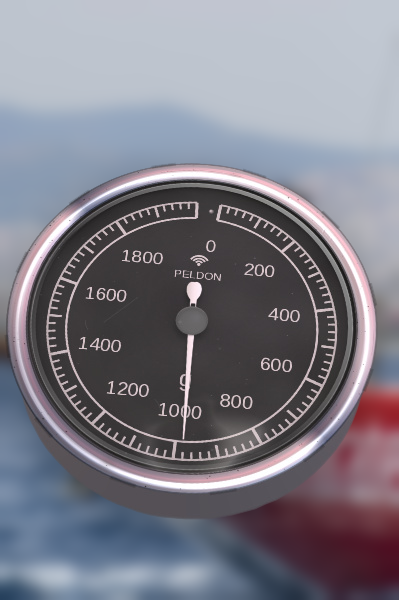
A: 980 g
